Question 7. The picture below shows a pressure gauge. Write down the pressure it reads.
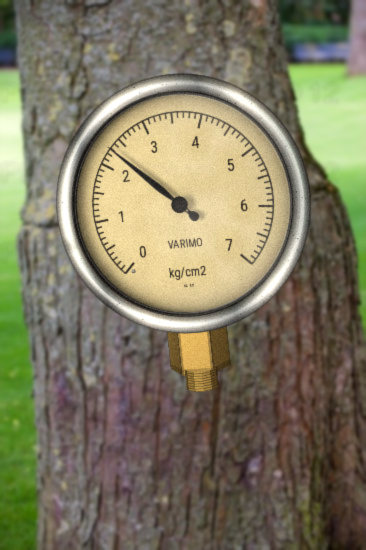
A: 2.3 kg/cm²
